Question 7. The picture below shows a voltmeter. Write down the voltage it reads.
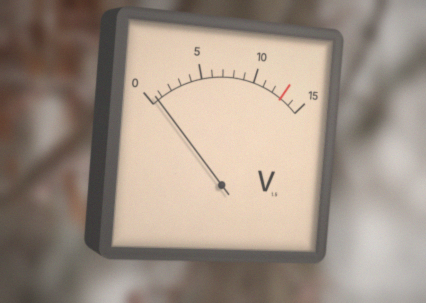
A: 0.5 V
